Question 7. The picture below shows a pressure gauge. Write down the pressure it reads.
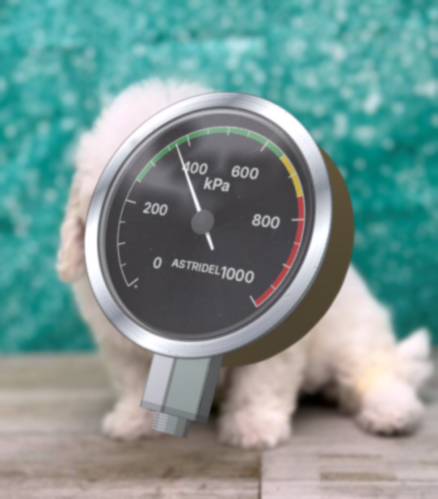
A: 375 kPa
